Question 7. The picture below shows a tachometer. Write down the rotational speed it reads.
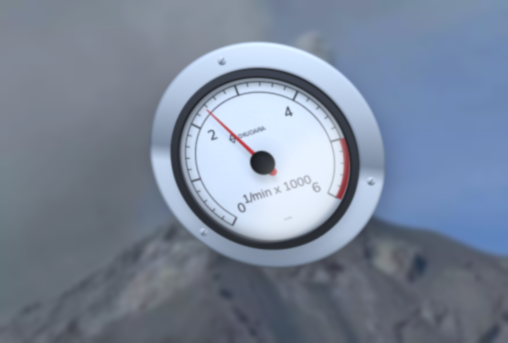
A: 2400 rpm
